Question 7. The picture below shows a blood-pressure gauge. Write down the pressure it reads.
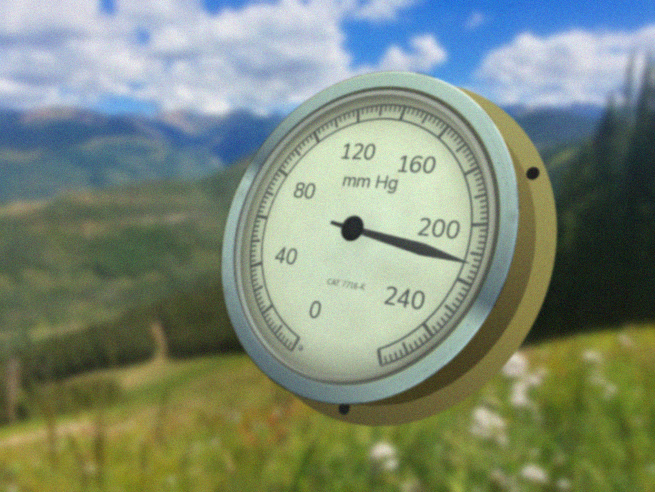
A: 214 mmHg
